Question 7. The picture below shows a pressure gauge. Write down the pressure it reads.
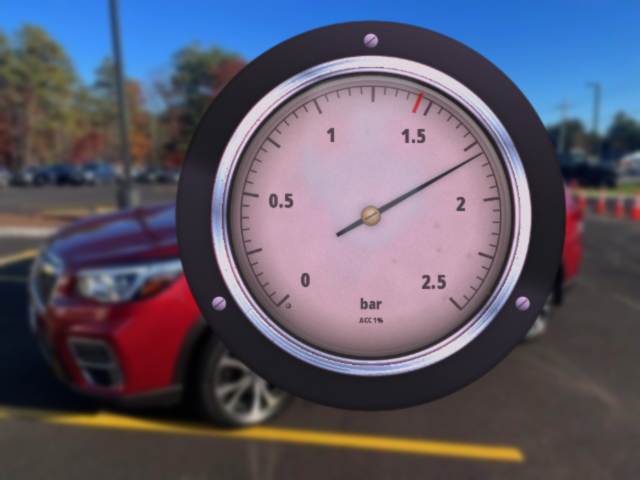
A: 1.8 bar
